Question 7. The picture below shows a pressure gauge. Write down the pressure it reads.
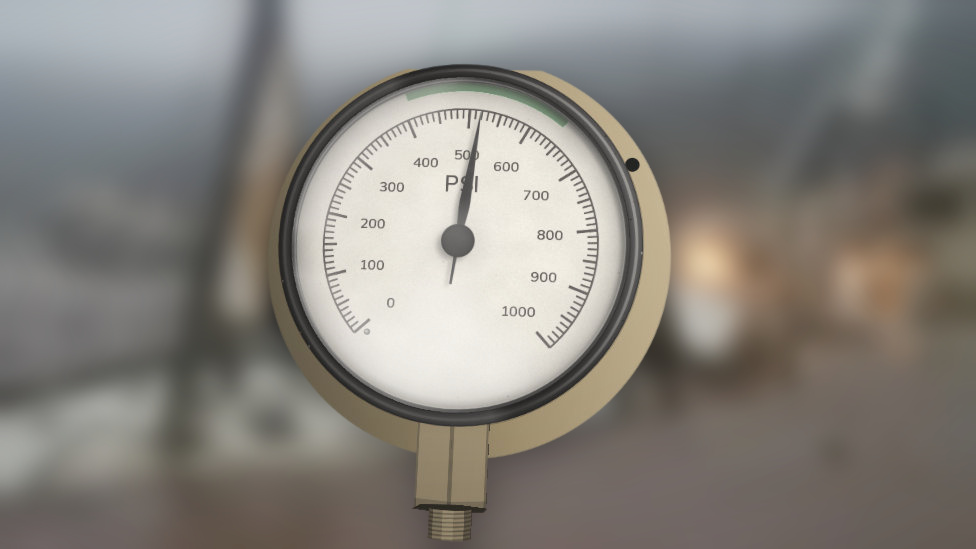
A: 520 psi
